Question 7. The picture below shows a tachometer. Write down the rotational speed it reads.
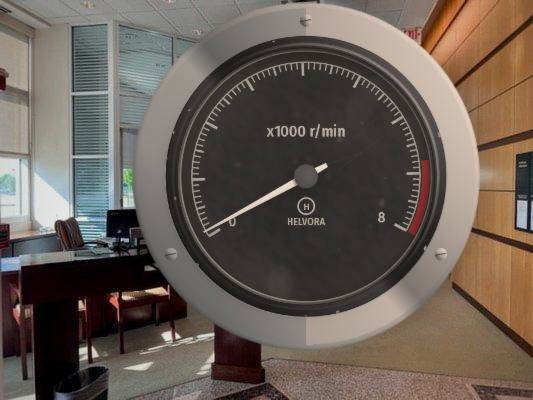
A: 100 rpm
